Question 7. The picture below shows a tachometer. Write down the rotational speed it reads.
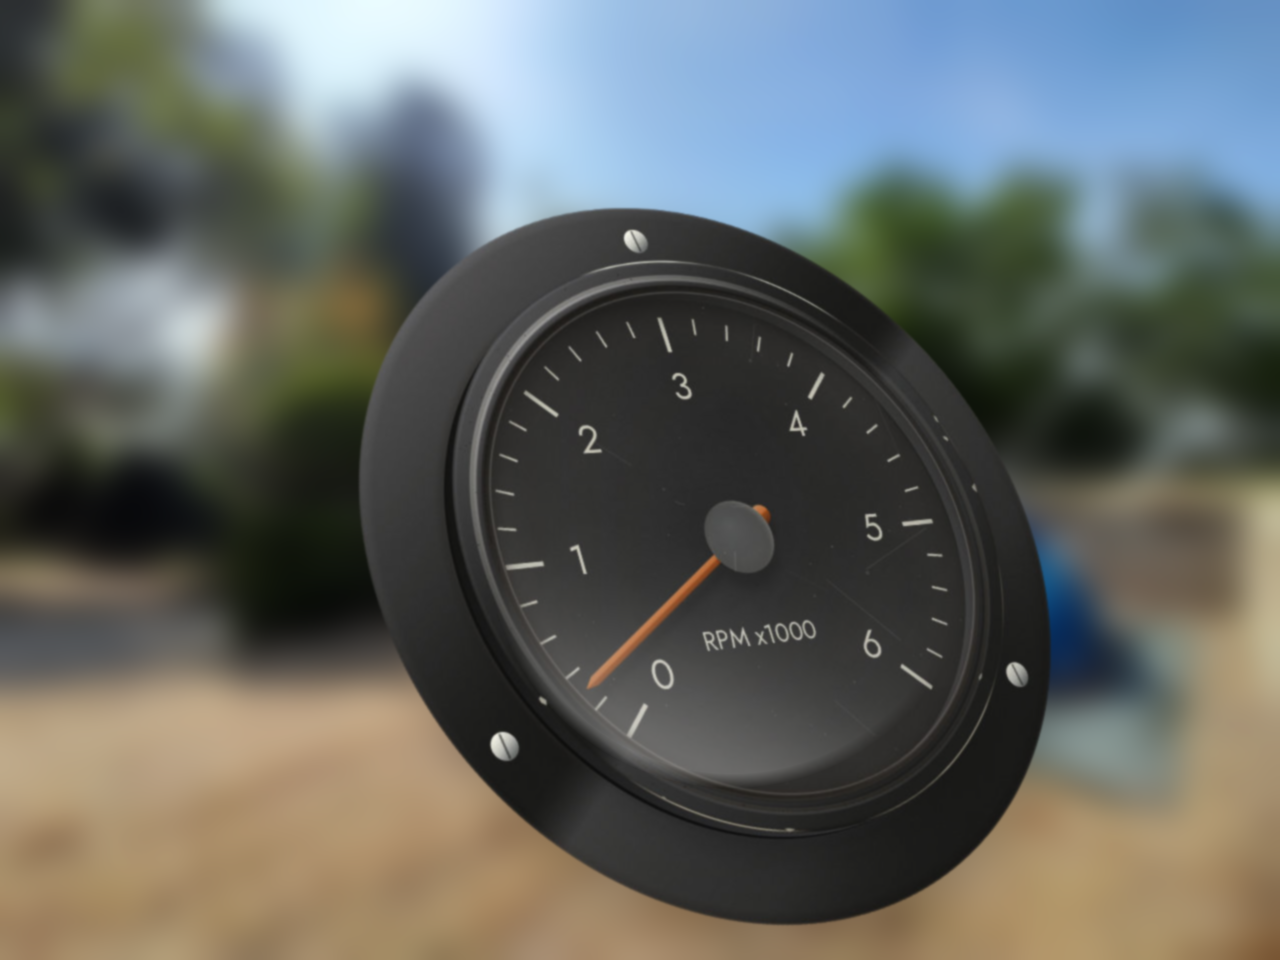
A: 300 rpm
